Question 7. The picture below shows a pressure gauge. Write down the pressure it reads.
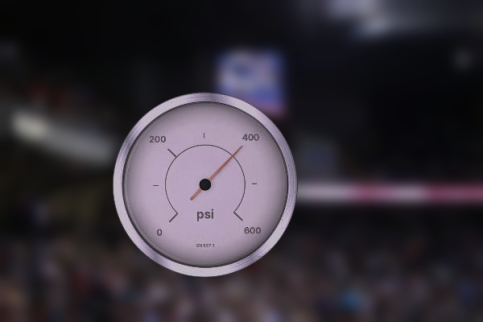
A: 400 psi
